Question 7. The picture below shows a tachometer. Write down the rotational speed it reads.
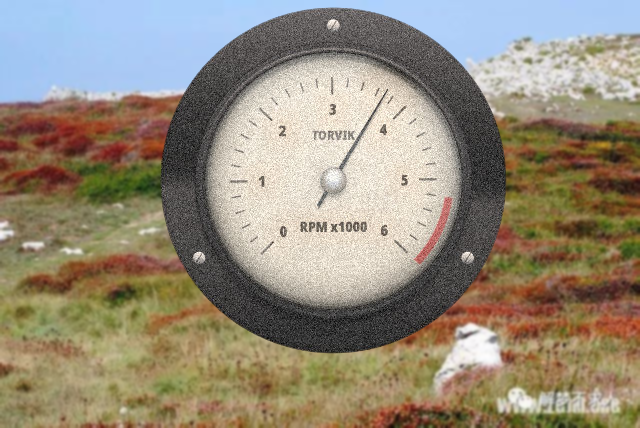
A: 3700 rpm
